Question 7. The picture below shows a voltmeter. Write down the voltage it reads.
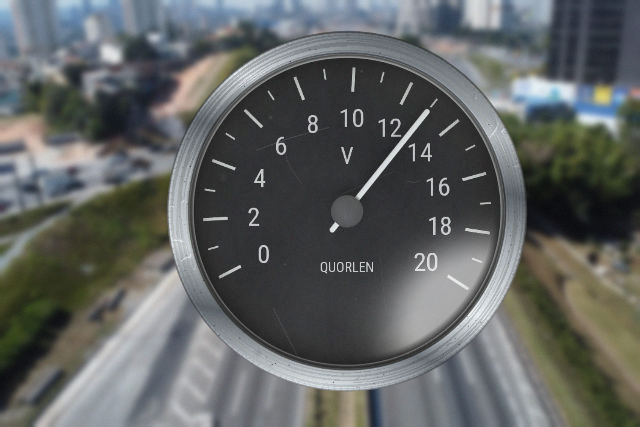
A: 13 V
